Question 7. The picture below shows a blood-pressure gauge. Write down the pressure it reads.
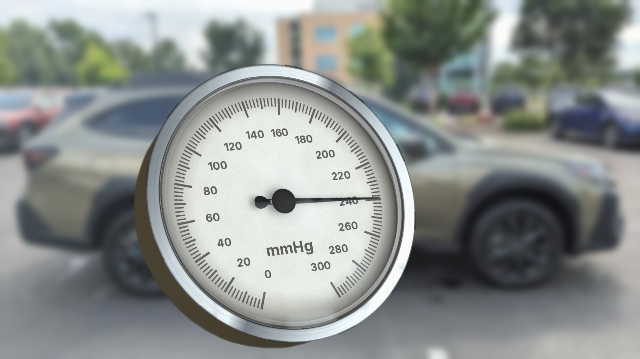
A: 240 mmHg
